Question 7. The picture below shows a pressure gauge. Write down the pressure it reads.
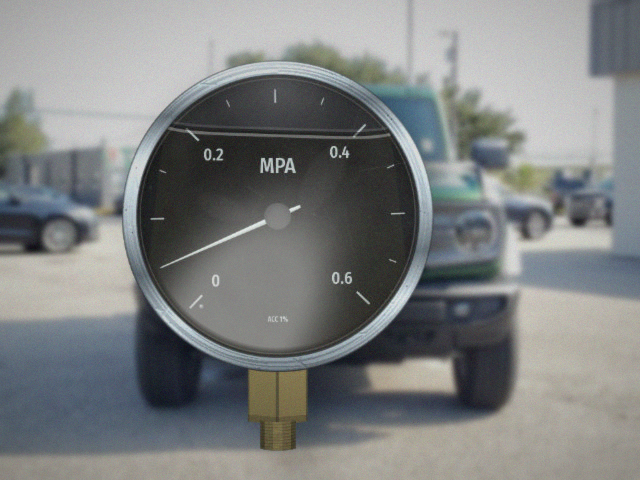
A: 0.05 MPa
